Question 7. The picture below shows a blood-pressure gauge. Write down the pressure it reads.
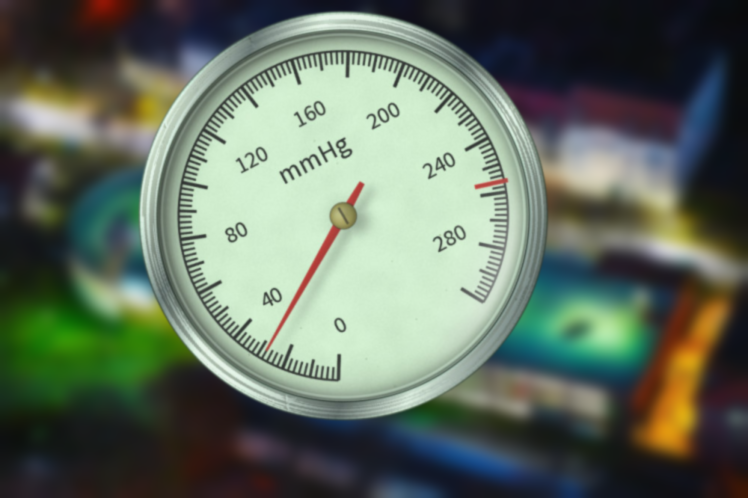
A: 28 mmHg
